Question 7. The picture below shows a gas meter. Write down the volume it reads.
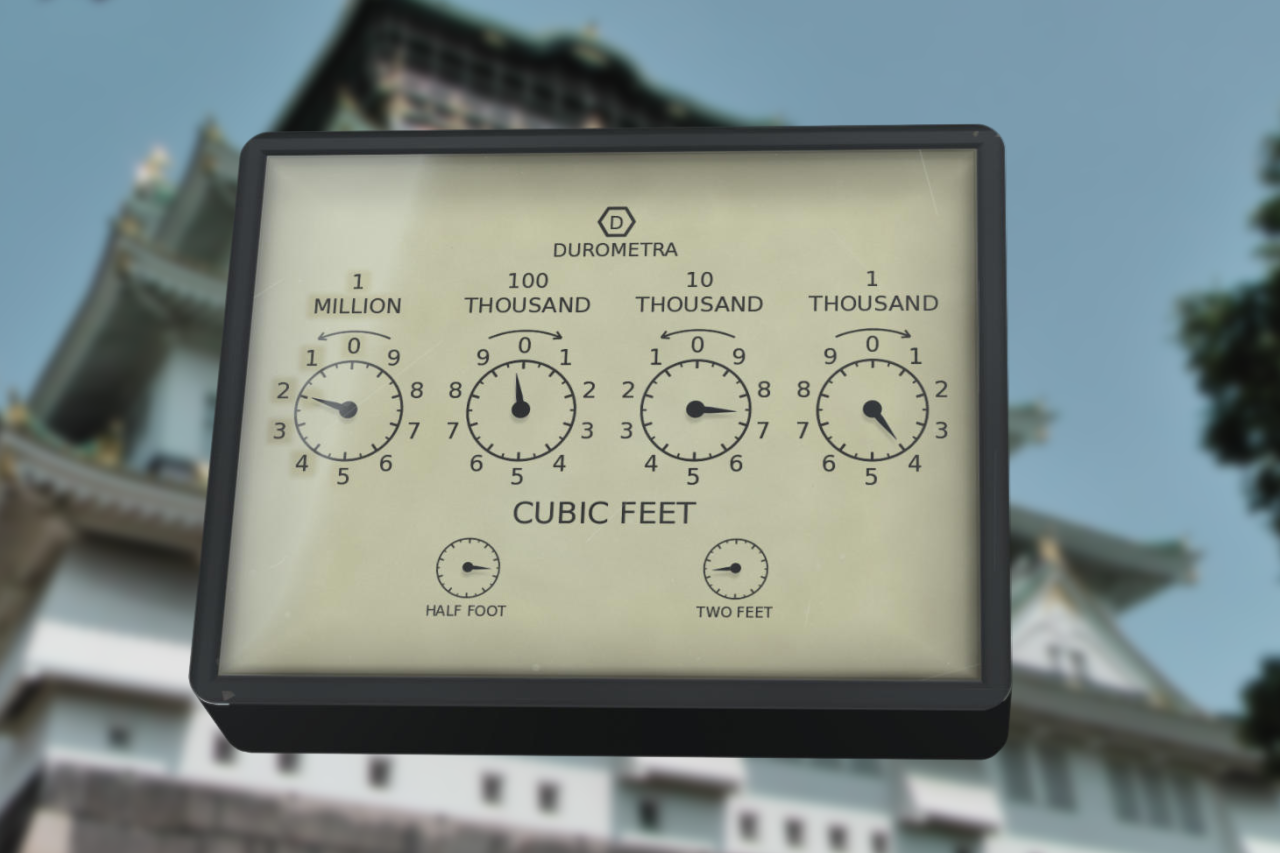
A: 197400 ft³
